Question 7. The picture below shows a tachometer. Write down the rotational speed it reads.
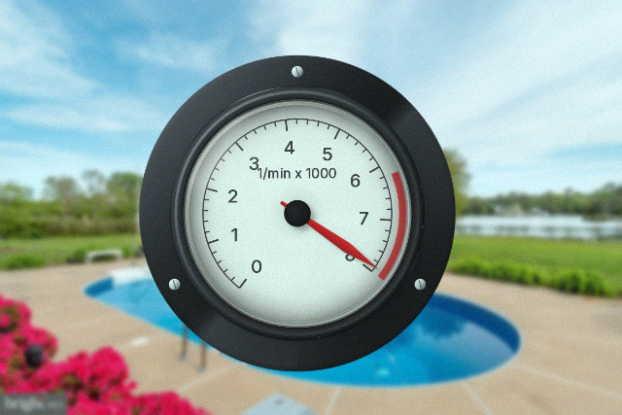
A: 7900 rpm
